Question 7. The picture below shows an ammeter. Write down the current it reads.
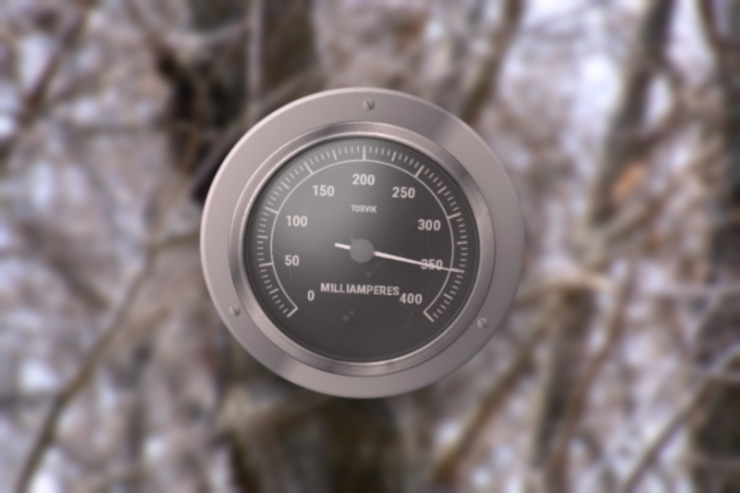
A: 350 mA
